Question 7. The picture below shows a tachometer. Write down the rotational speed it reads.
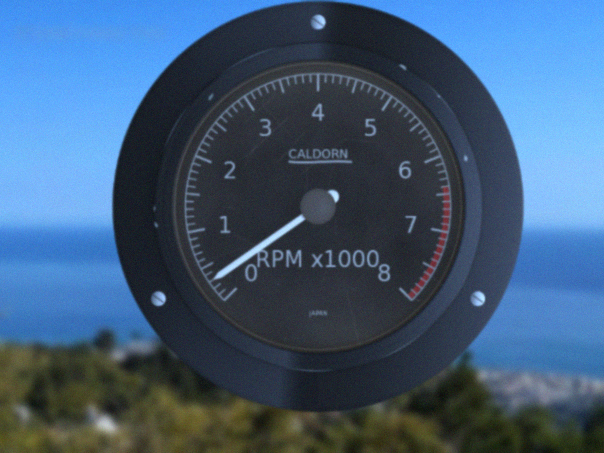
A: 300 rpm
